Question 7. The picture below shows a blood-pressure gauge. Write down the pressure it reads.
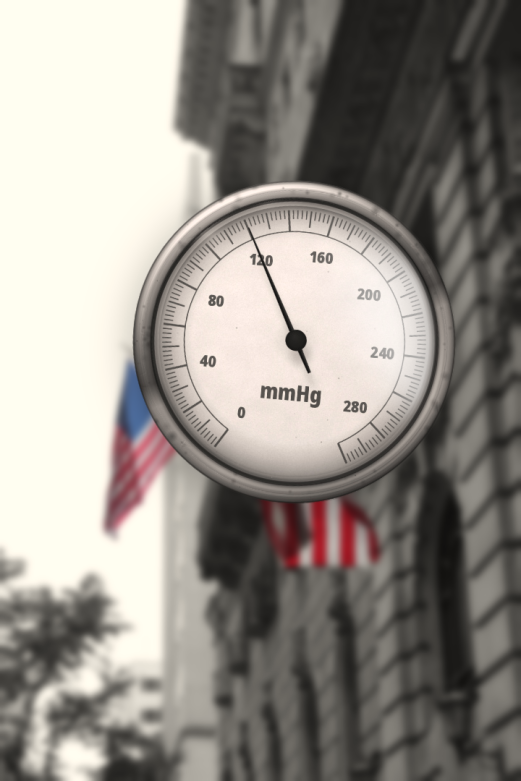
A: 120 mmHg
